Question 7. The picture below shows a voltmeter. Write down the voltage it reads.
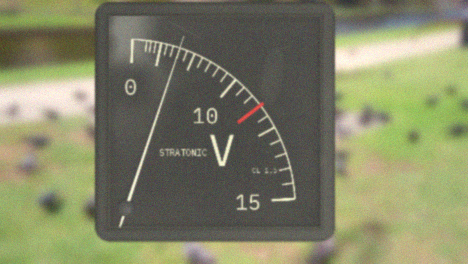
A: 6.5 V
